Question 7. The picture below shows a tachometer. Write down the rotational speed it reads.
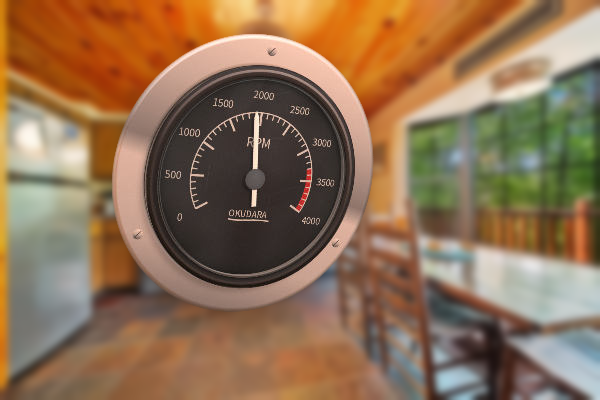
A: 1900 rpm
